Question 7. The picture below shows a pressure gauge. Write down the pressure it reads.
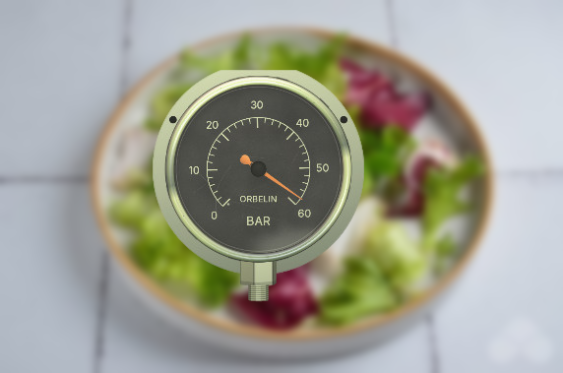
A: 58 bar
